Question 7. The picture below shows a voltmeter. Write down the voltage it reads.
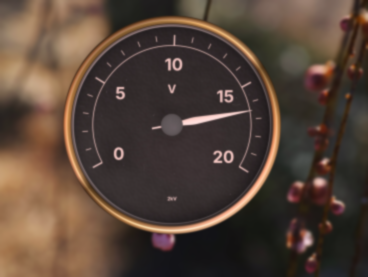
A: 16.5 V
